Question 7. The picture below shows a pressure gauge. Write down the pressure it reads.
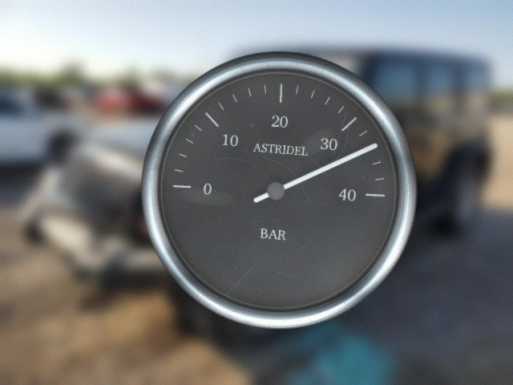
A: 34 bar
